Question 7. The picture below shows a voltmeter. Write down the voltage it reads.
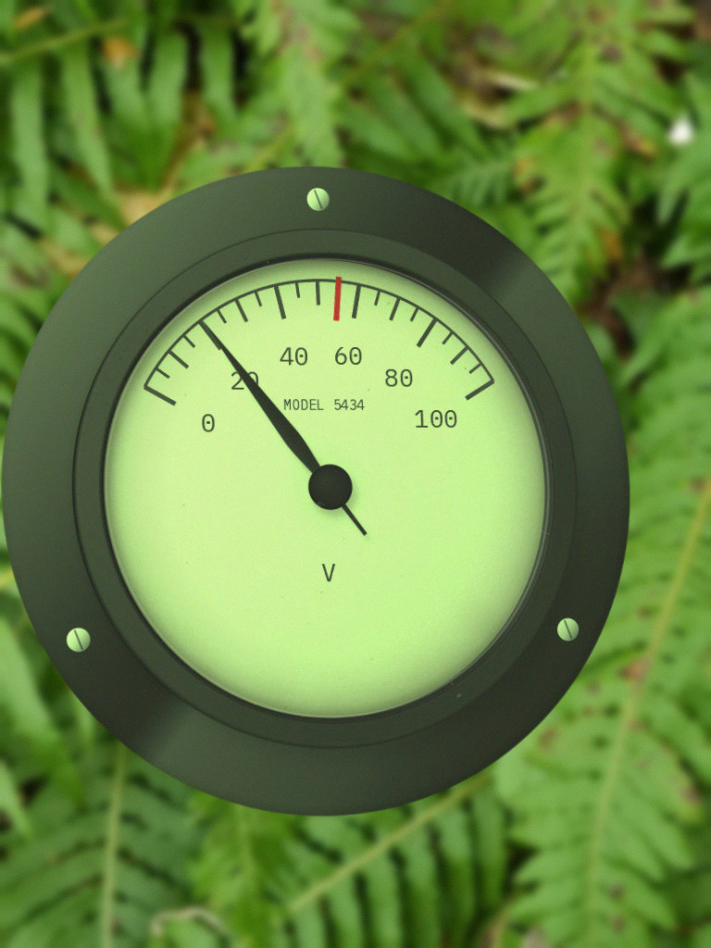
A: 20 V
